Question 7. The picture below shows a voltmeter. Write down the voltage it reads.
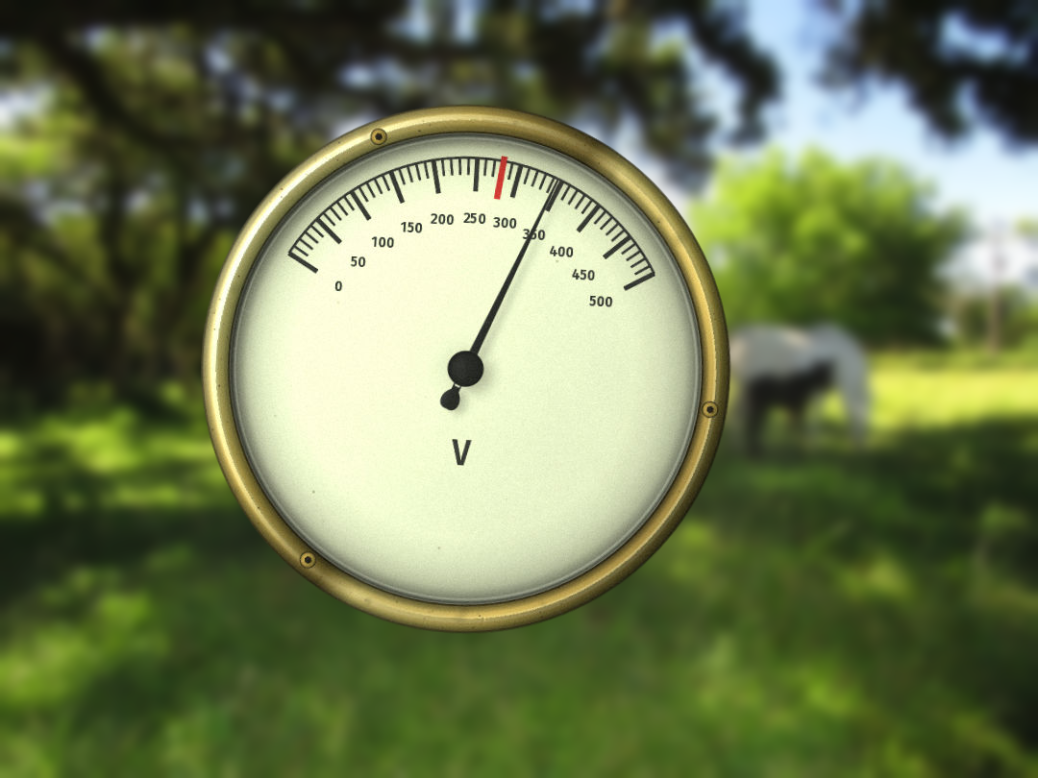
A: 345 V
